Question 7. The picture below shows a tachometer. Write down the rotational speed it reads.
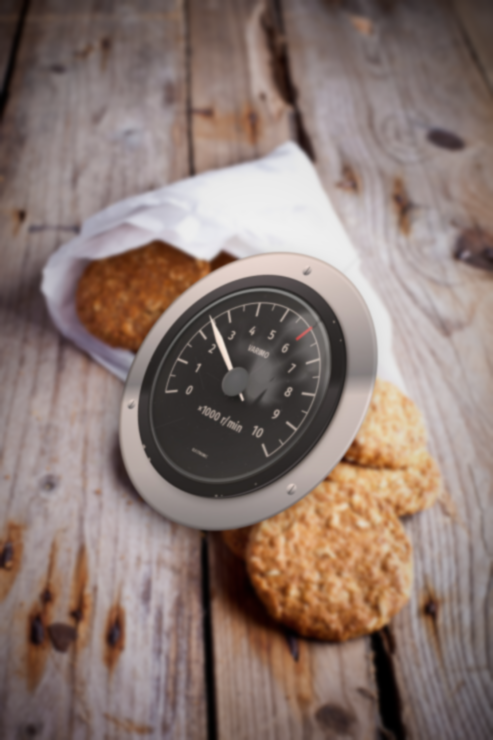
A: 2500 rpm
